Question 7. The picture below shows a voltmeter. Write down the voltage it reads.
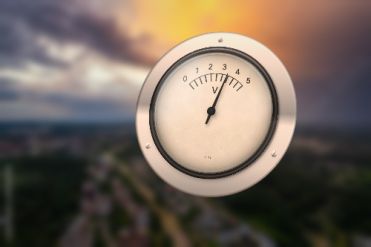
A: 3.5 V
